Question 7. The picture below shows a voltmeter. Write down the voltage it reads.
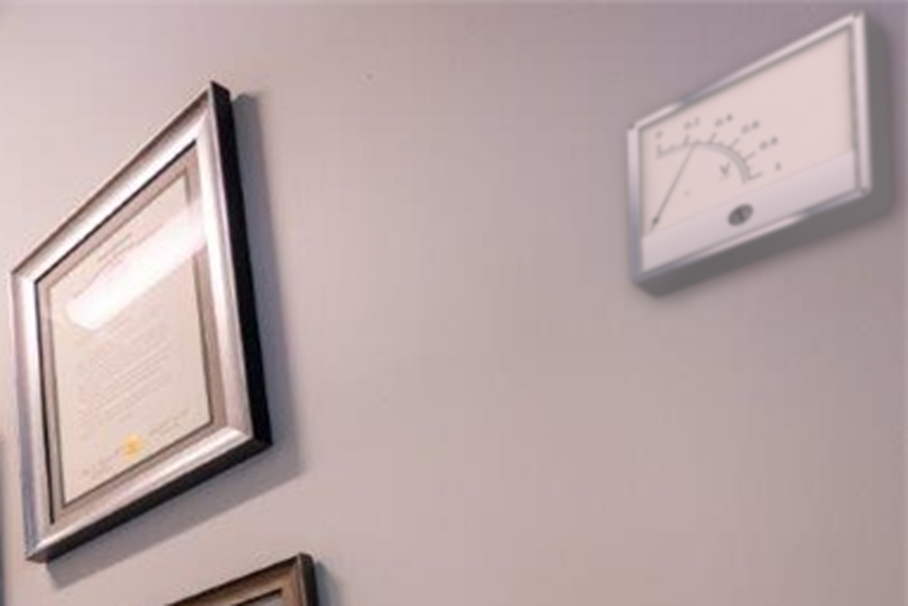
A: 0.3 V
